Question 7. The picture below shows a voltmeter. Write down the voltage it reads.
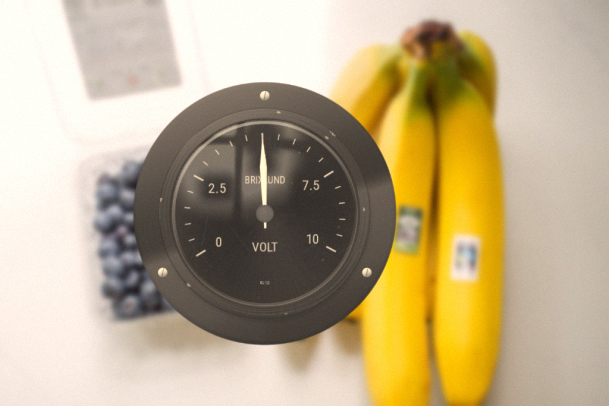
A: 5 V
